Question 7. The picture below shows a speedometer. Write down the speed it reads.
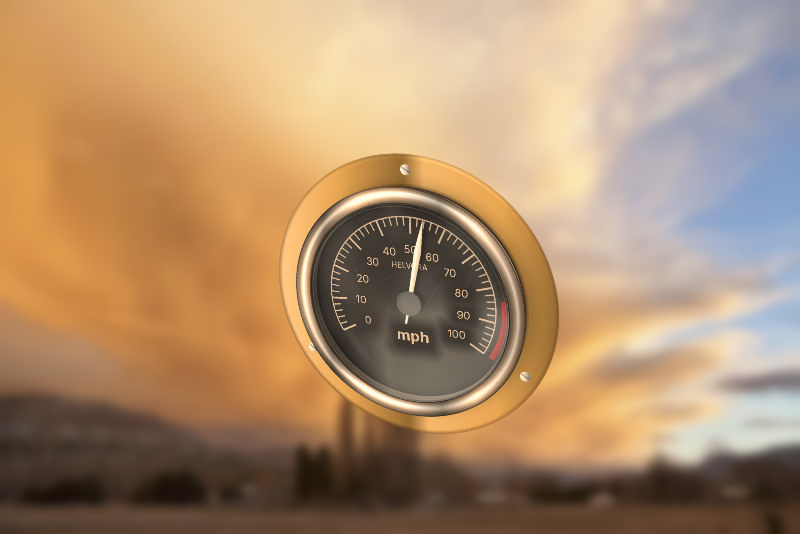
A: 54 mph
